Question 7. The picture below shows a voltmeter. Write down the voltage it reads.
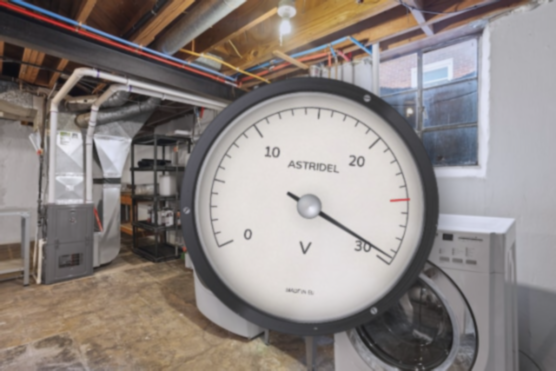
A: 29.5 V
